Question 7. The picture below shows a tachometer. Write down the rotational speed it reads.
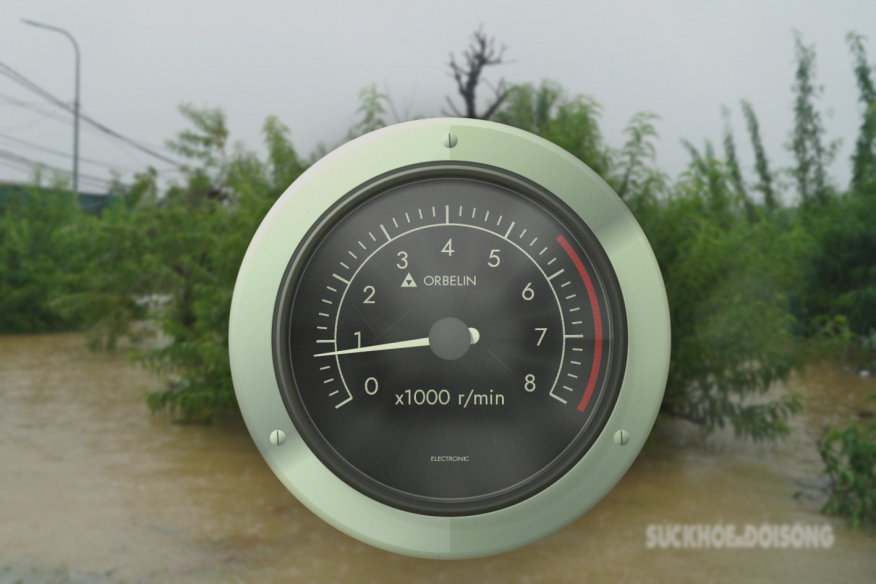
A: 800 rpm
